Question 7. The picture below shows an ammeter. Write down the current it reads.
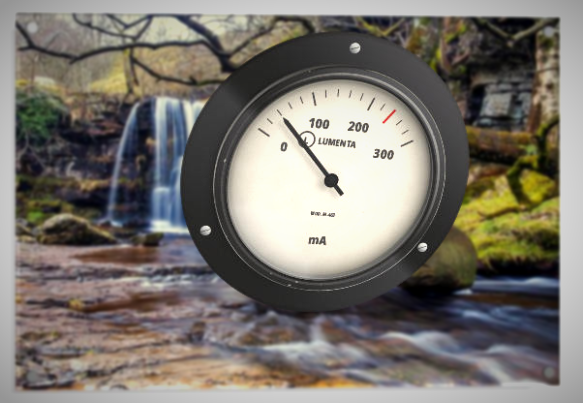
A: 40 mA
